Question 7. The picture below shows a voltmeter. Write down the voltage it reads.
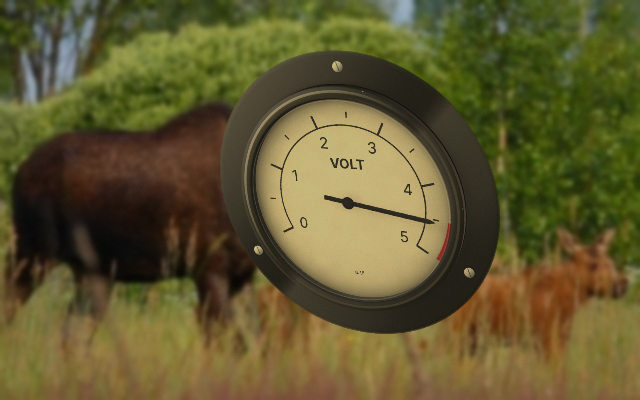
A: 4.5 V
